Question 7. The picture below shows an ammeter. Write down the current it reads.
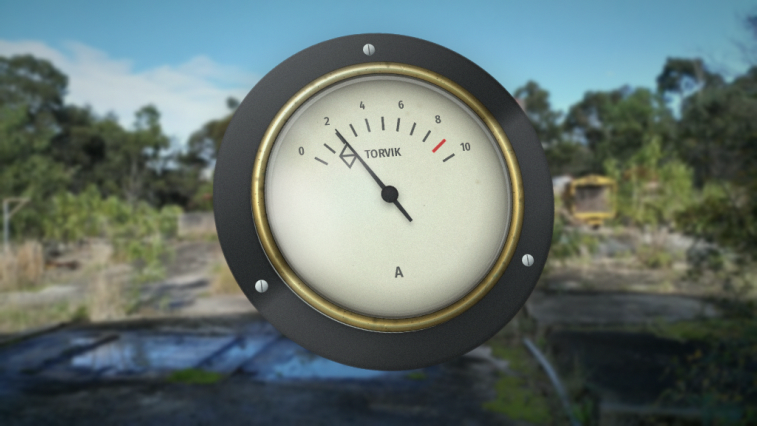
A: 2 A
